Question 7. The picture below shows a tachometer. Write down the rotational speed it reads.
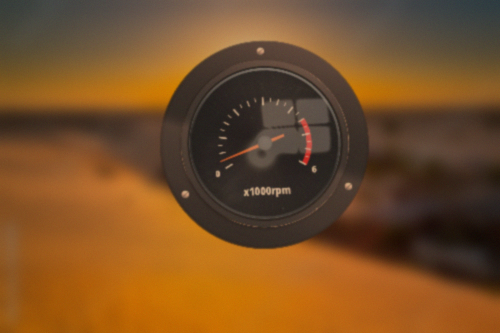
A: 250 rpm
